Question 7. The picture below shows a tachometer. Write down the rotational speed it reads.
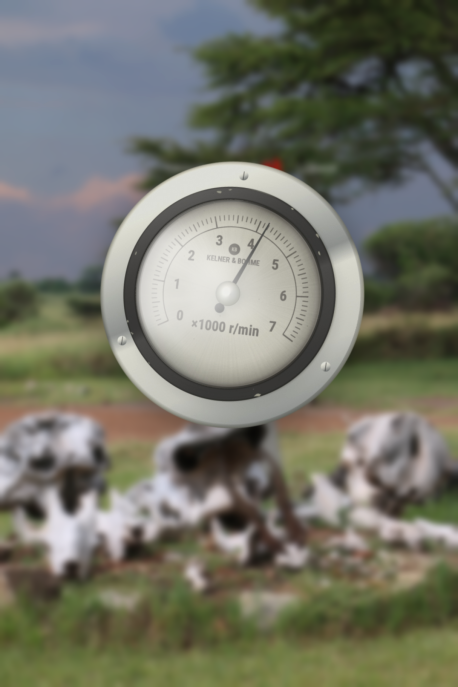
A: 4200 rpm
